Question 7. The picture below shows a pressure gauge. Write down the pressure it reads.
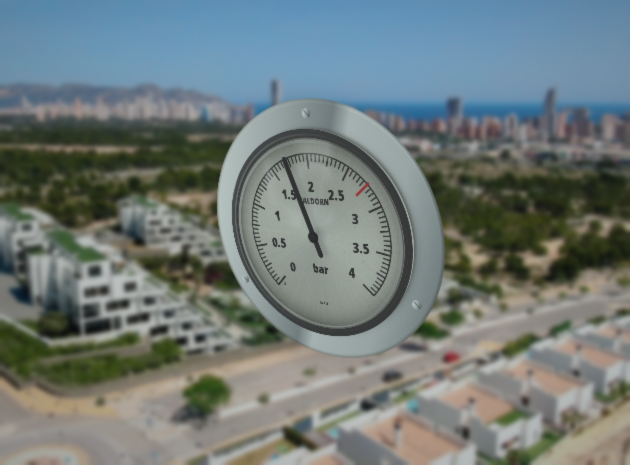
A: 1.75 bar
